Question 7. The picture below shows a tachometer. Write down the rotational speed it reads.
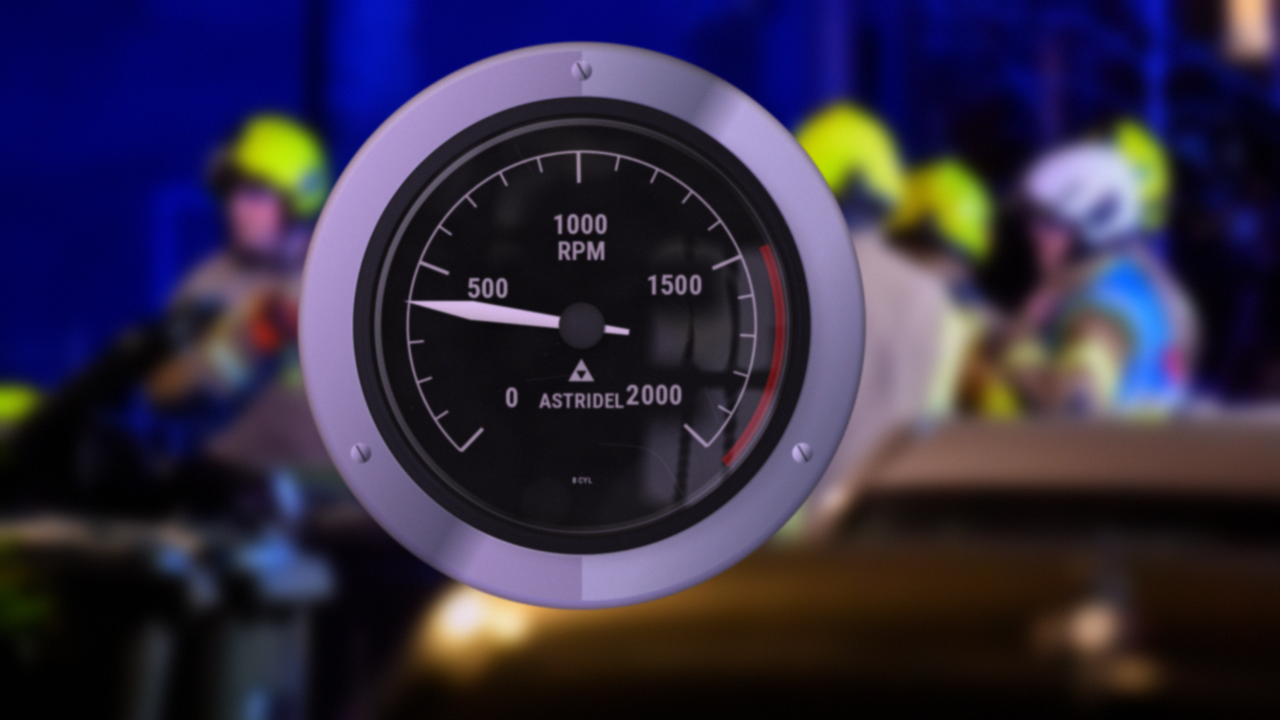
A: 400 rpm
